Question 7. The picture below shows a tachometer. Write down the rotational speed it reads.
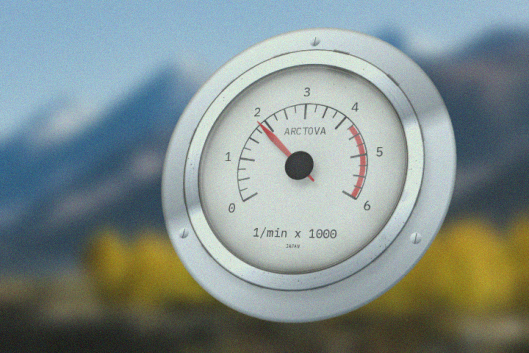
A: 1875 rpm
